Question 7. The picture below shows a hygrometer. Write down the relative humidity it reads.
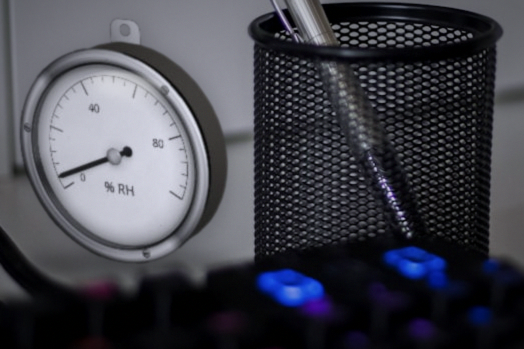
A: 4 %
